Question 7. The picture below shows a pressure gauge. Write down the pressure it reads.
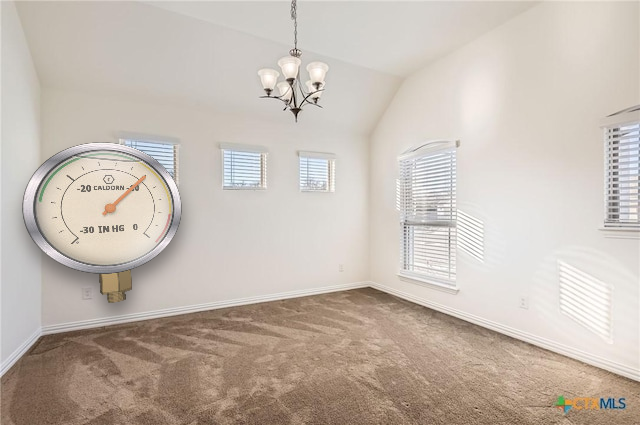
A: -10 inHg
